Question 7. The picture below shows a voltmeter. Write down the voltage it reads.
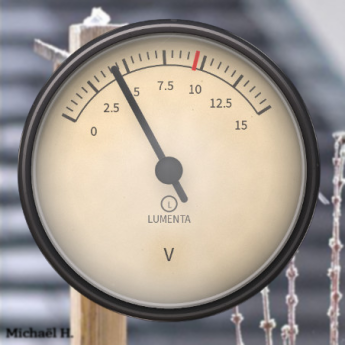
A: 4.25 V
